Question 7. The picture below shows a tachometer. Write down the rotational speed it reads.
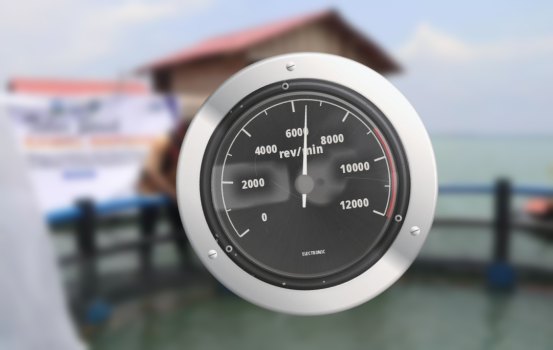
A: 6500 rpm
